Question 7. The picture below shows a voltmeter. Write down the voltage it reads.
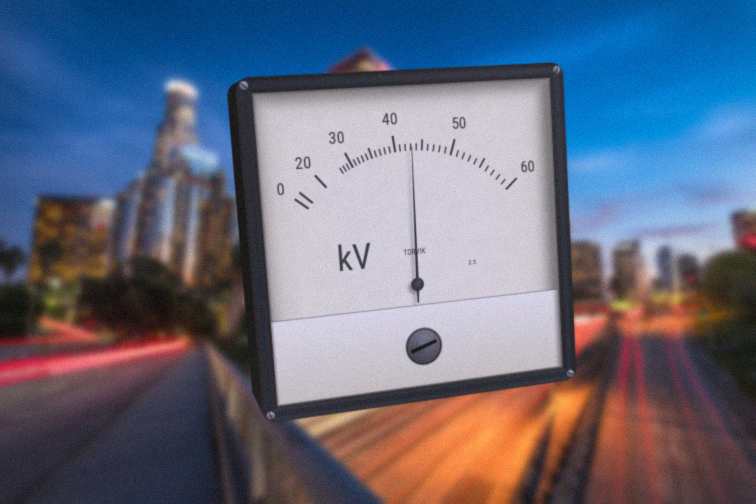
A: 43 kV
